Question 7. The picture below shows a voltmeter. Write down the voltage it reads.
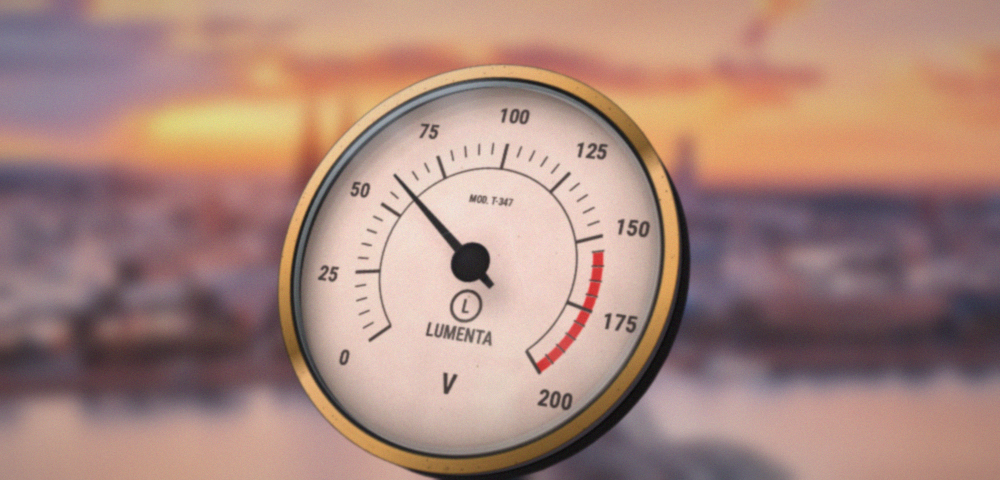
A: 60 V
